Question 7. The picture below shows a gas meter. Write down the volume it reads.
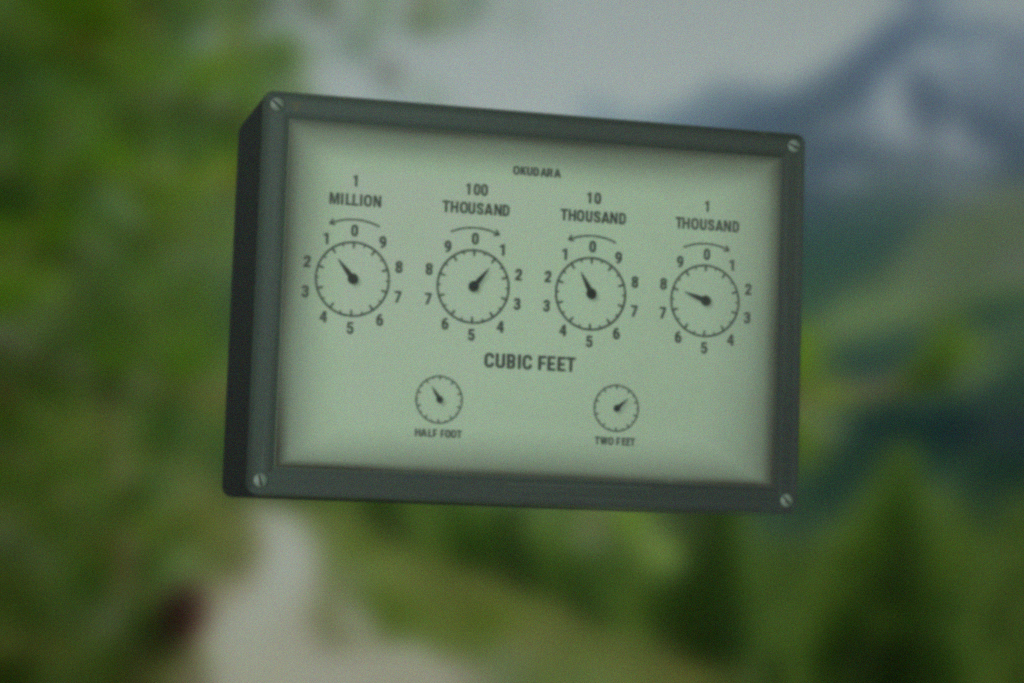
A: 110800 ft³
